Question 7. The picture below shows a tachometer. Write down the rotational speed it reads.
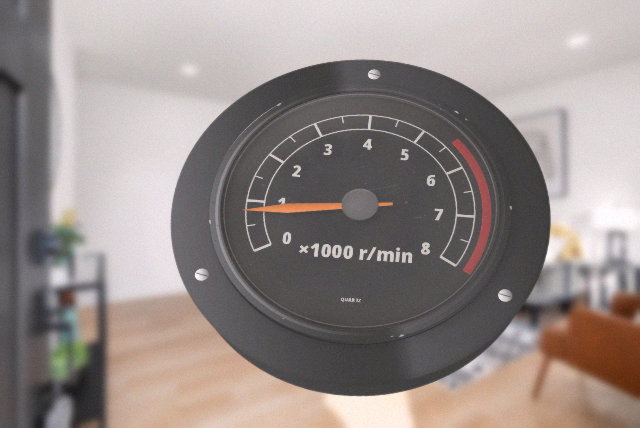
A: 750 rpm
